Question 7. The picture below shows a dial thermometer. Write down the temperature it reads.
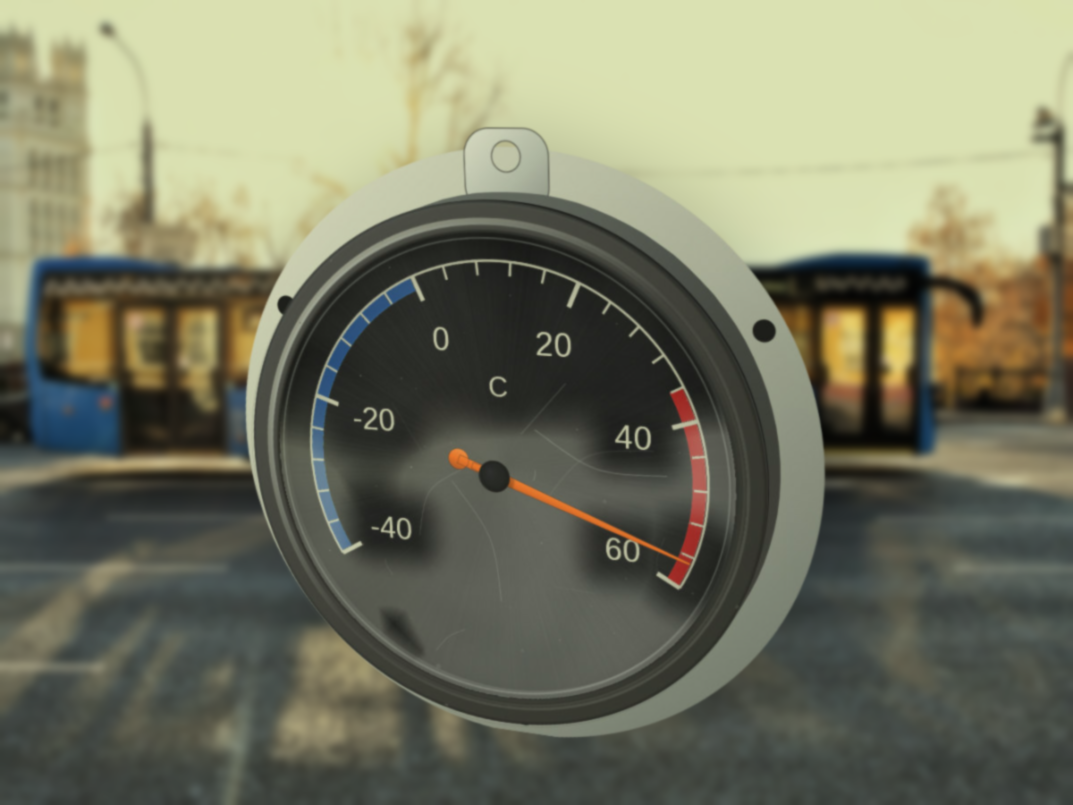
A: 56 °C
